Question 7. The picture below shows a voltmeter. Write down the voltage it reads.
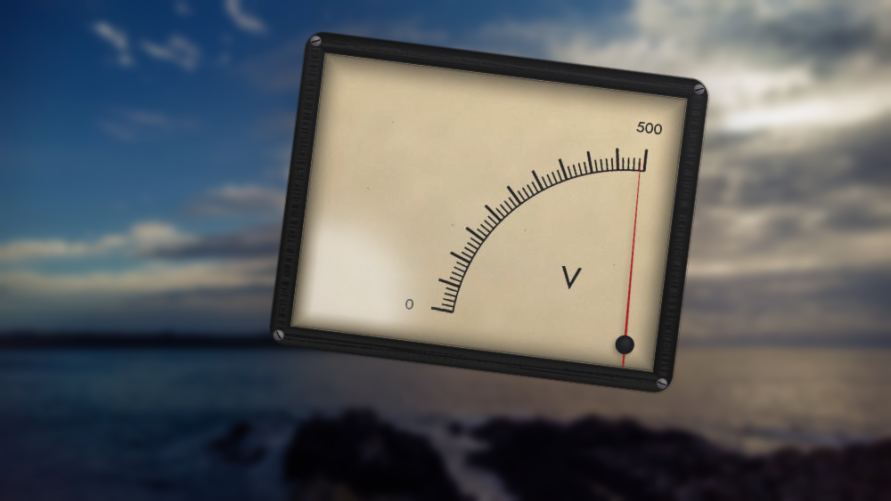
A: 490 V
